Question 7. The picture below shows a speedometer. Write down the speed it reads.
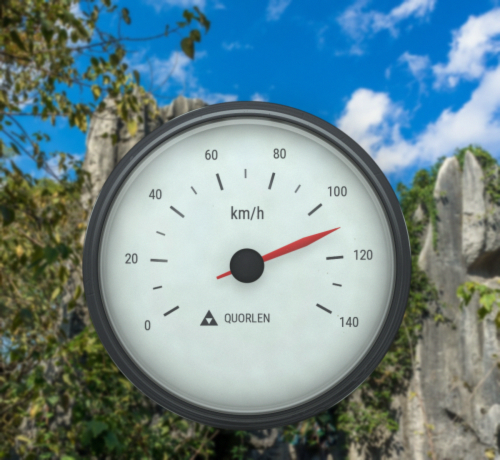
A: 110 km/h
